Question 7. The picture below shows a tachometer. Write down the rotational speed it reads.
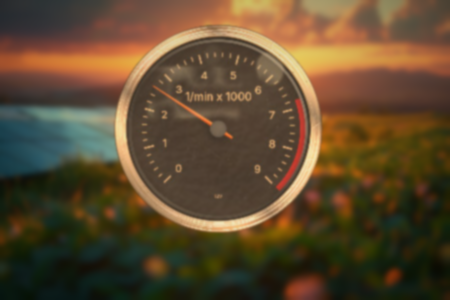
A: 2600 rpm
